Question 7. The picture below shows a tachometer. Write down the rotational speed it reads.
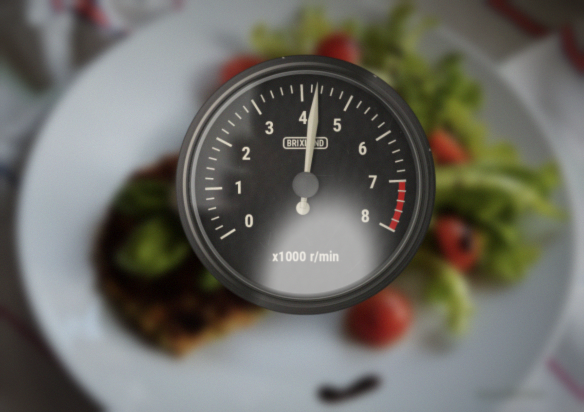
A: 4300 rpm
